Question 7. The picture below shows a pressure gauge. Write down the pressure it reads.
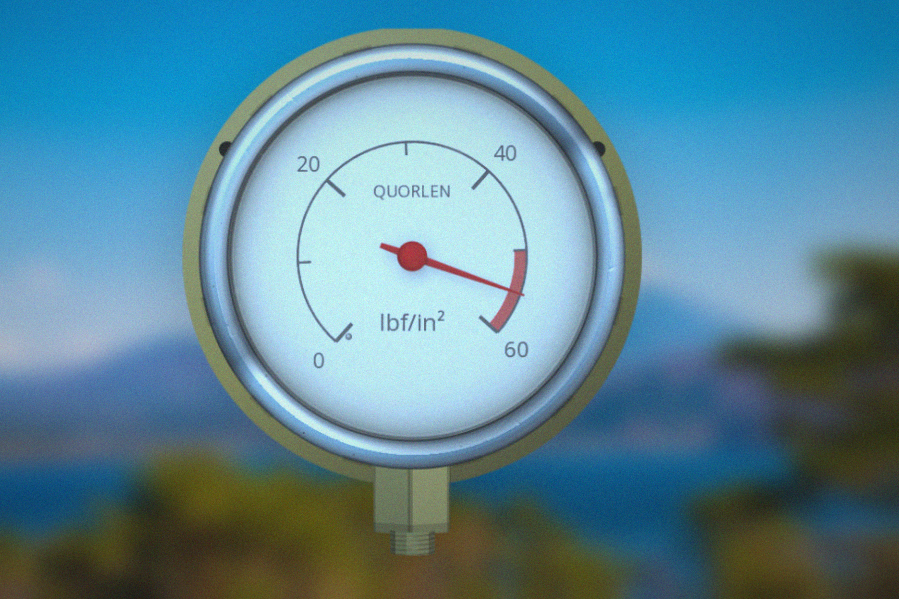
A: 55 psi
